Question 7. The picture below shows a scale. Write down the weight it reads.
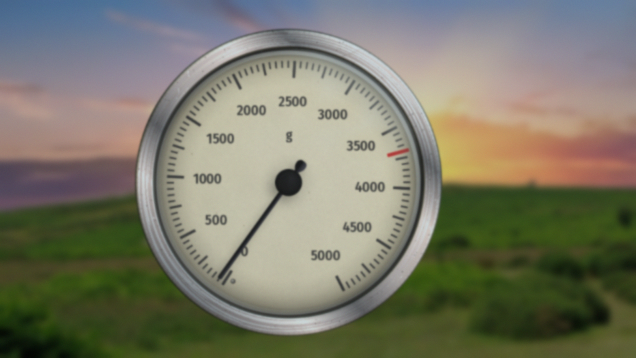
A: 50 g
